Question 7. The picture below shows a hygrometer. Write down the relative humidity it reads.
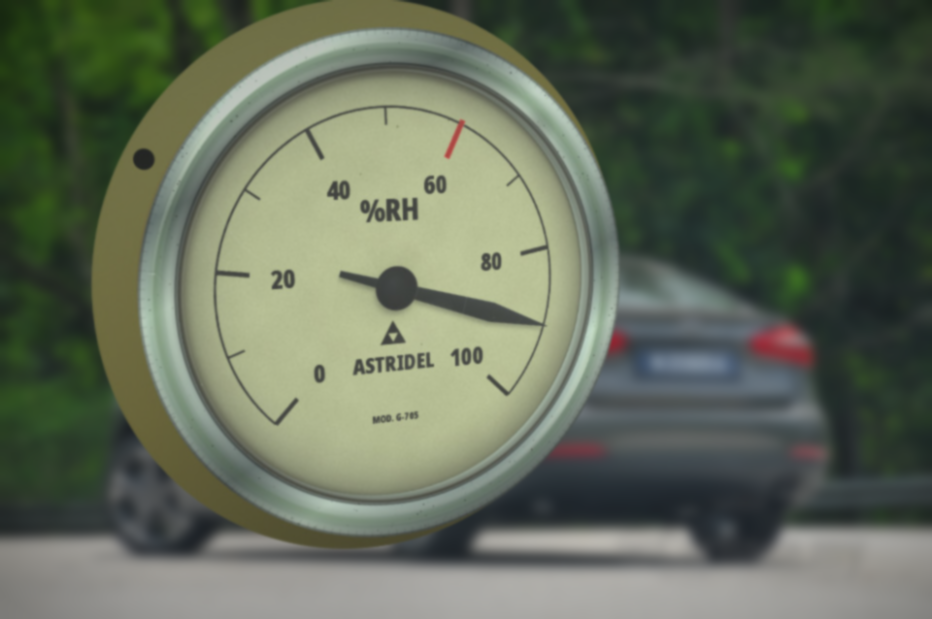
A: 90 %
